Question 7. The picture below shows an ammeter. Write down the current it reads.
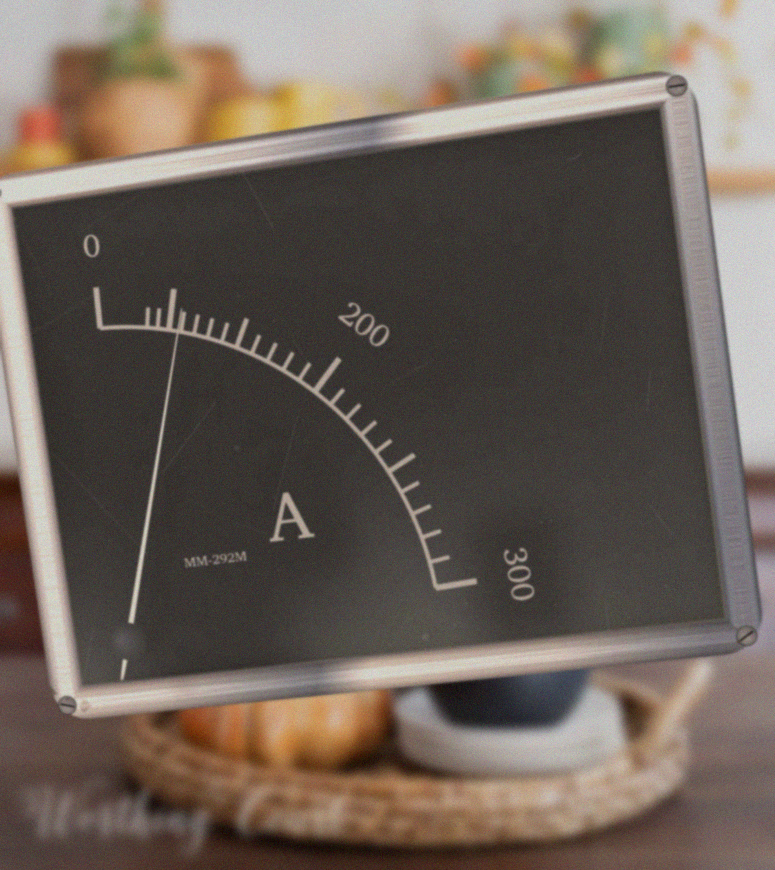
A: 110 A
